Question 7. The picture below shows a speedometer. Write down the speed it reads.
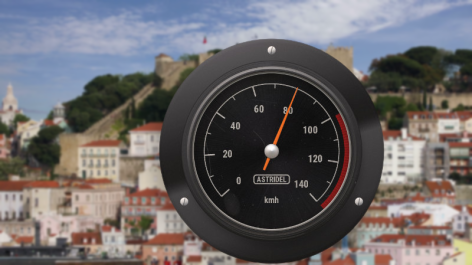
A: 80 km/h
